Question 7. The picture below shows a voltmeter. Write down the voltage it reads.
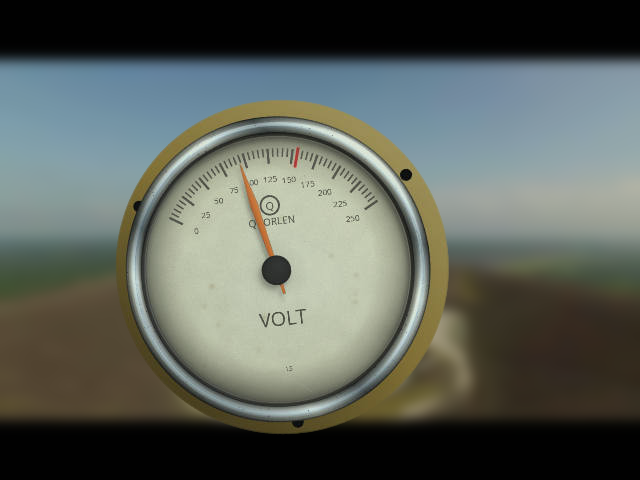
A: 95 V
